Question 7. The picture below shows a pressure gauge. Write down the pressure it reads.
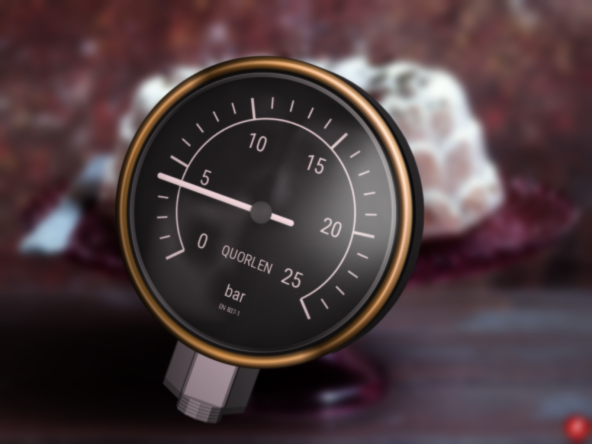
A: 4 bar
